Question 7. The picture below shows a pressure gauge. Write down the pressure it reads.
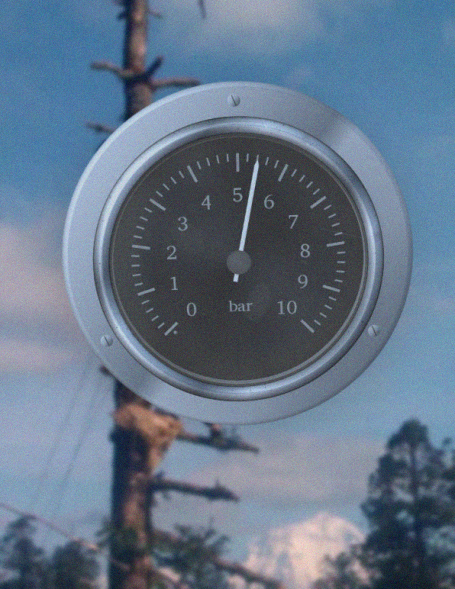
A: 5.4 bar
